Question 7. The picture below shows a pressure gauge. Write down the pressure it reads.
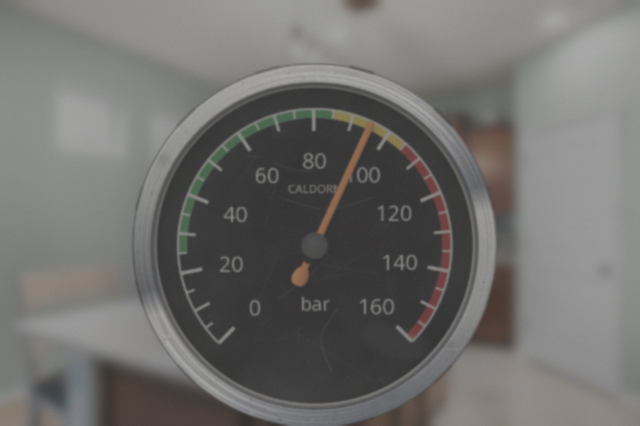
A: 95 bar
